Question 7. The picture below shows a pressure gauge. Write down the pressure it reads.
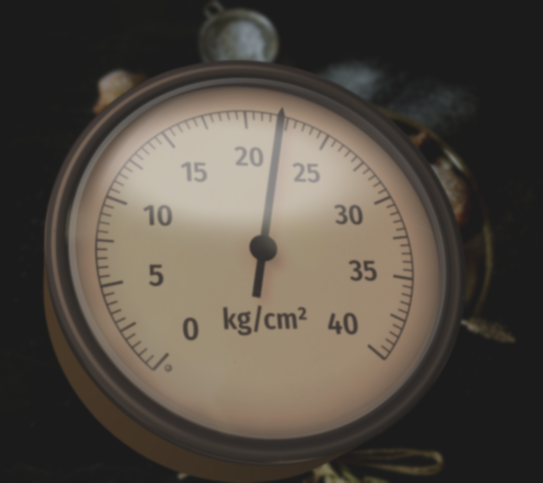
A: 22 kg/cm²
